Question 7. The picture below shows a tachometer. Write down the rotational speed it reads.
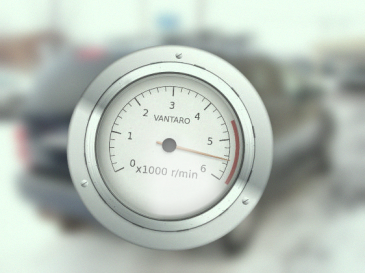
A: 5500 rpm
